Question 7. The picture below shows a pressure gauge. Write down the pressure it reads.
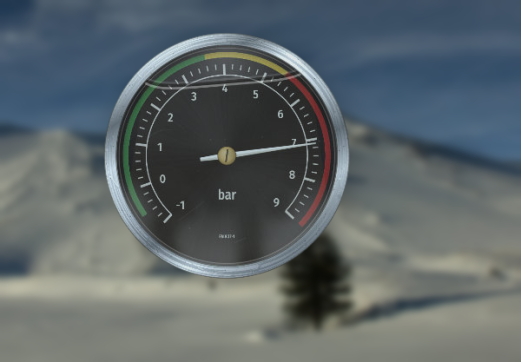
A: 7.1 bar
